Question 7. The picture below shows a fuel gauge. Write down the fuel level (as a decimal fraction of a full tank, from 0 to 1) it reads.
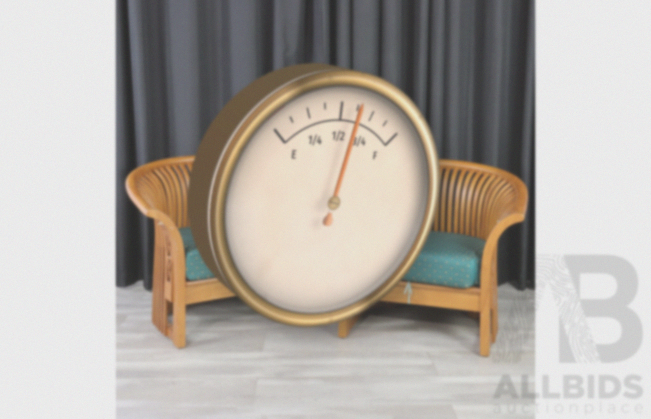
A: 0.625
